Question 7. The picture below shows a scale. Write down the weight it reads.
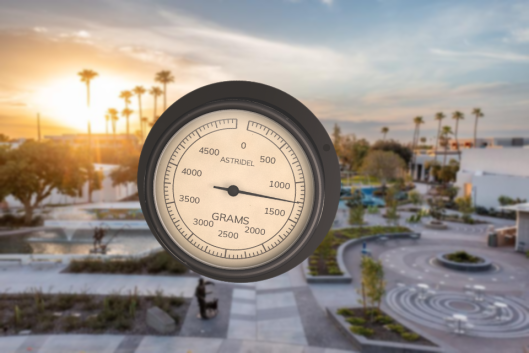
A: 1250 g
